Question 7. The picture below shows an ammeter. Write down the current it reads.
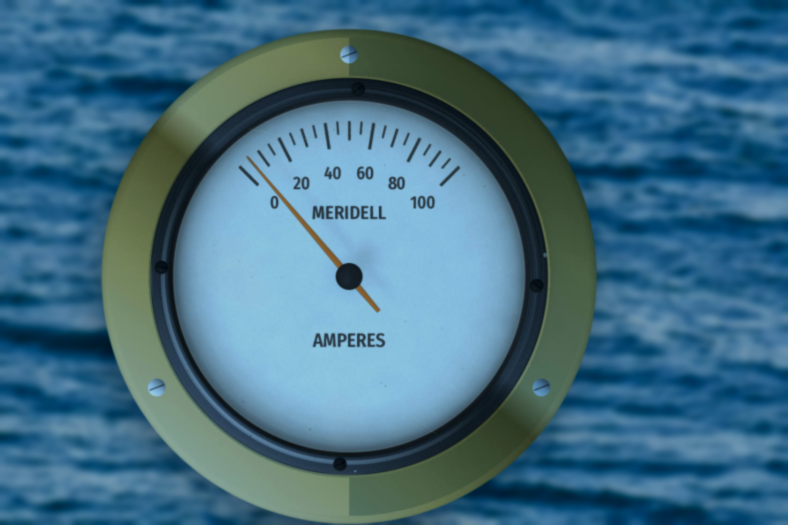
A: 5 A
